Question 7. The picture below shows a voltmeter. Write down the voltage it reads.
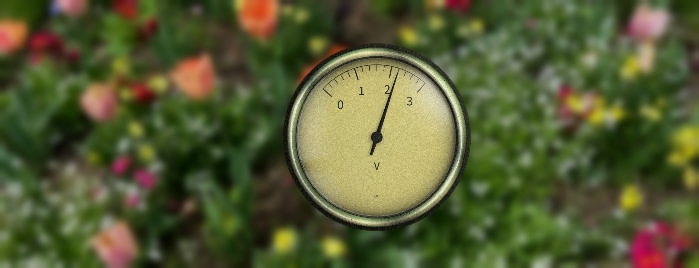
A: 2.2 V
